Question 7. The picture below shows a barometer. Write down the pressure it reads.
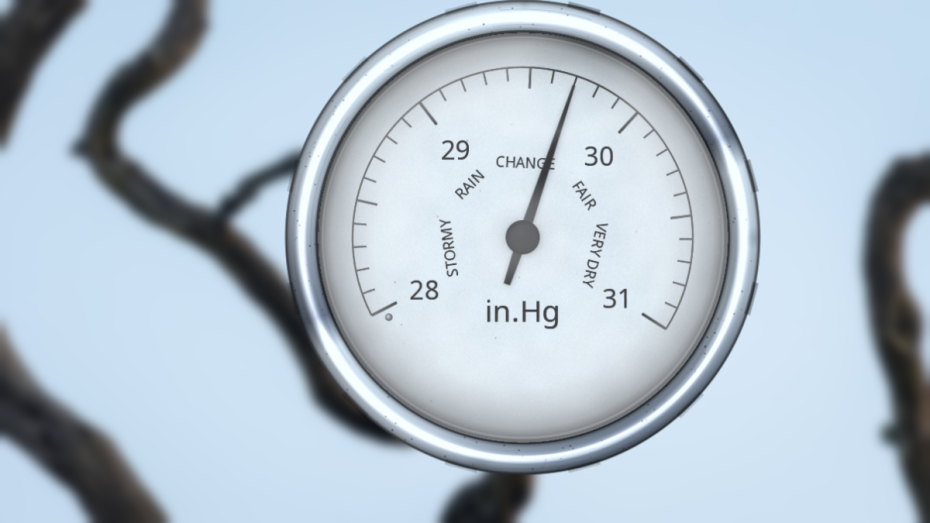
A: 29.7 inHg
